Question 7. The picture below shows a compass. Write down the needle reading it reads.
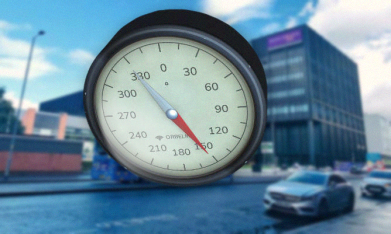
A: 150 °
